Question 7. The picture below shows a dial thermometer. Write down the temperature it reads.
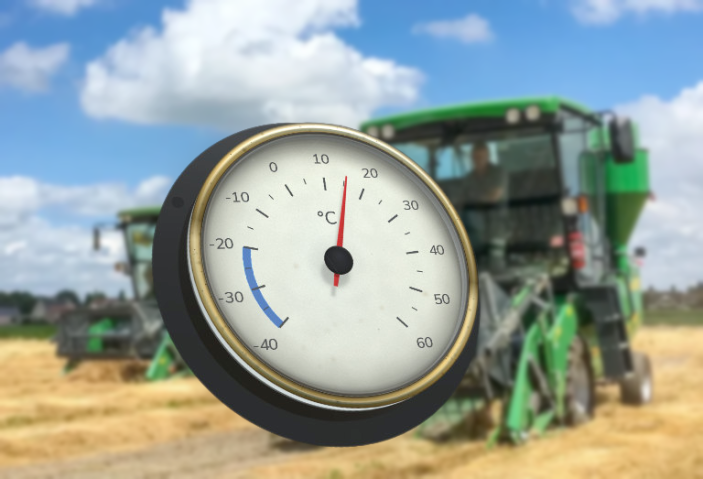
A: 15 °C
